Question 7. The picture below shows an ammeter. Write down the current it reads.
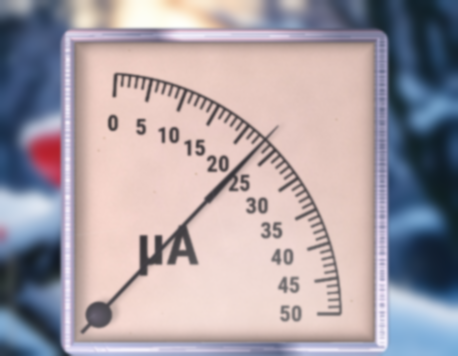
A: 23 µA
